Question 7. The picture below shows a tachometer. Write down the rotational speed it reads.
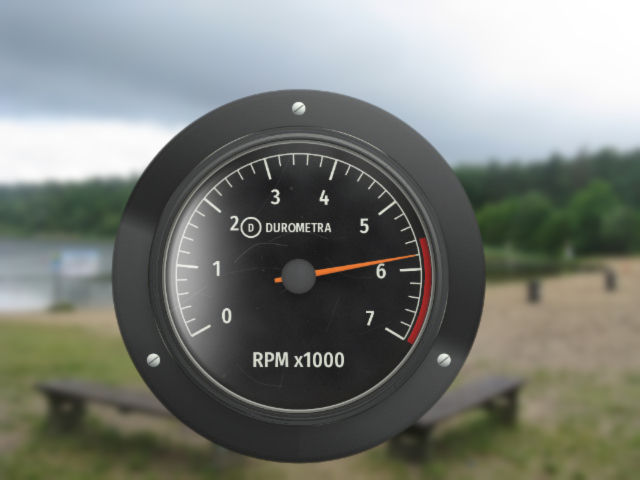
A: 5800 rpm
